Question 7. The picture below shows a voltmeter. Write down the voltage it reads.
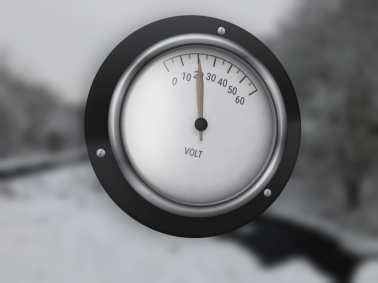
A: 20 V
